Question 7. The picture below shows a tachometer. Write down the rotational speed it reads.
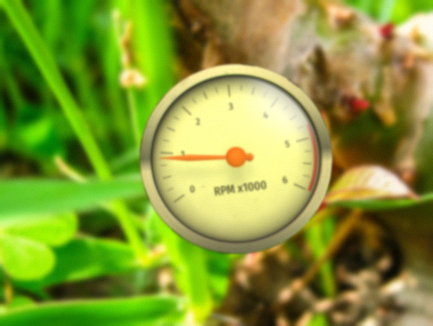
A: 875 rpm
